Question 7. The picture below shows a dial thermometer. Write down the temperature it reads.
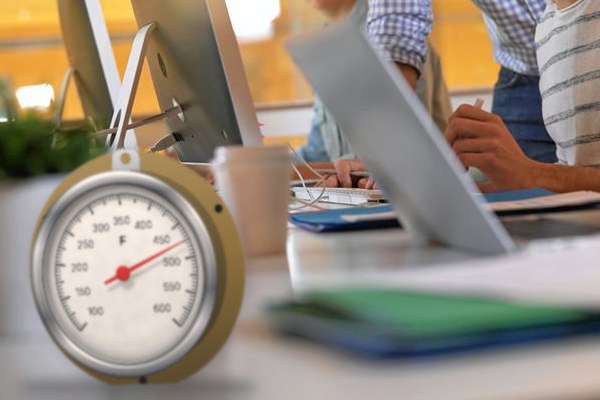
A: 475 °F
